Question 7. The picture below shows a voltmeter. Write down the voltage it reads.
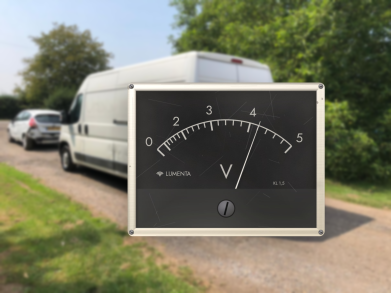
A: 4.2 V
